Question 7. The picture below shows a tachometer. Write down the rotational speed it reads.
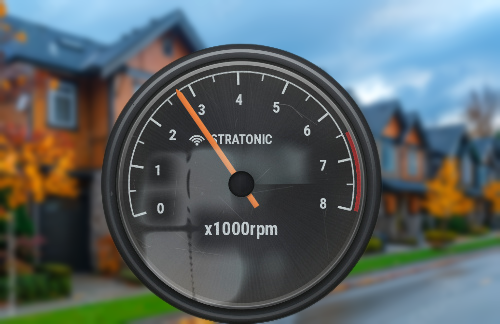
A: 2750 rpm
